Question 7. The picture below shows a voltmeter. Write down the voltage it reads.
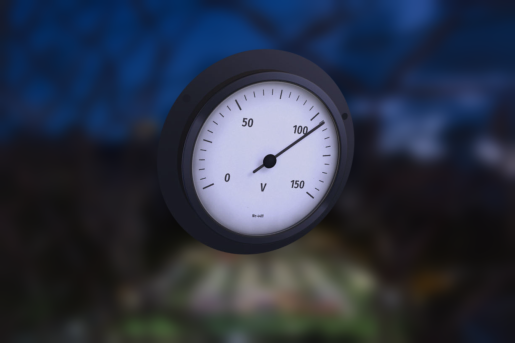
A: 105 V
